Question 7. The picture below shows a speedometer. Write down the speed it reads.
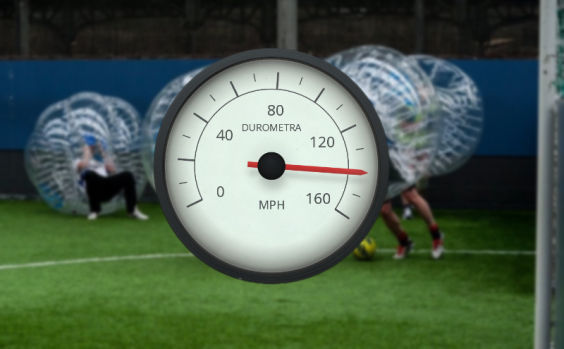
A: 140 mph
